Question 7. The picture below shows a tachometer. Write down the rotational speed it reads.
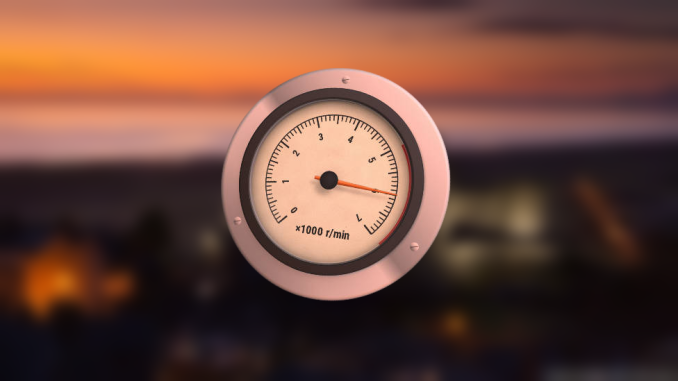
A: 6000 rpm
